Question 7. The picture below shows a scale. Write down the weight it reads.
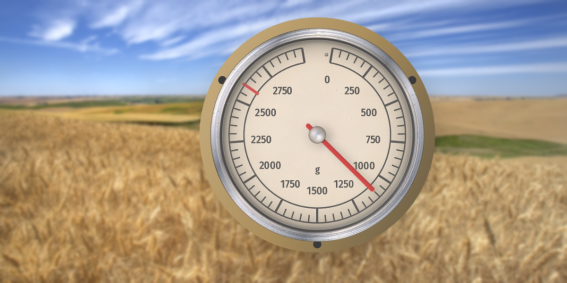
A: 1100 g
